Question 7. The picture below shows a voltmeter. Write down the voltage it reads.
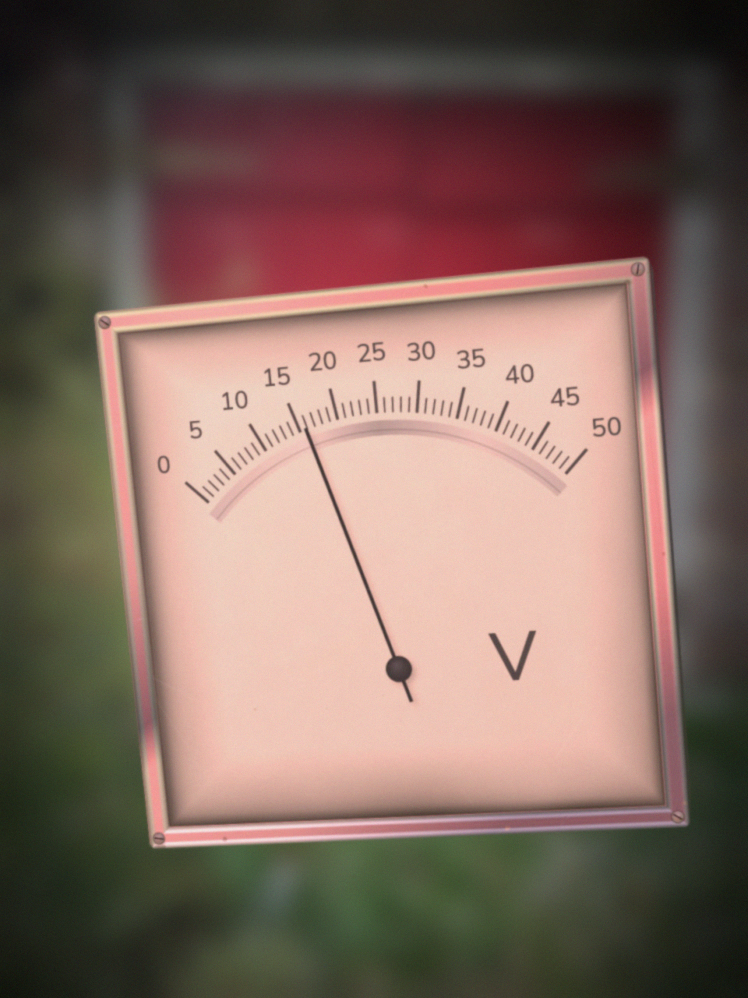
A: 16 V
